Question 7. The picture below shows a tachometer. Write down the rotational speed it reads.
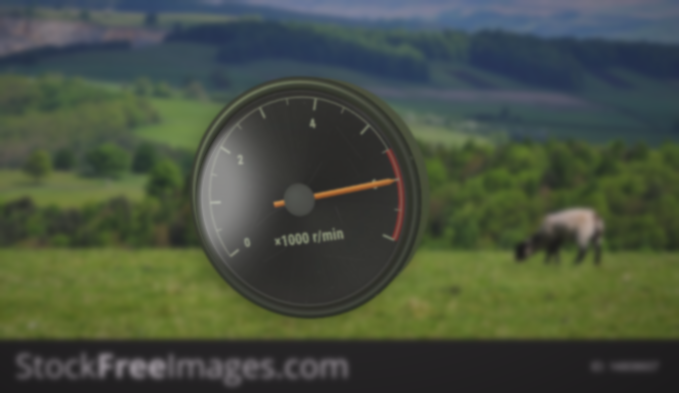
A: 6000 rpm
